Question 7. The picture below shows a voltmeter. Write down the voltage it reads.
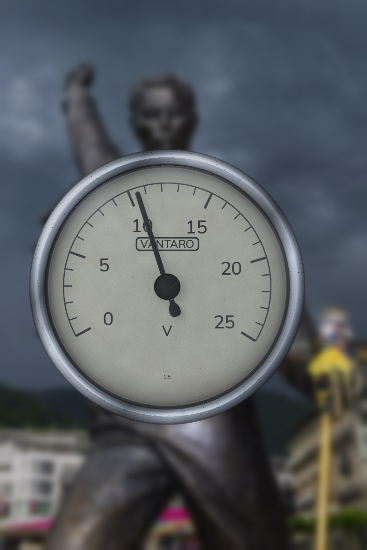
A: 10.5 V
